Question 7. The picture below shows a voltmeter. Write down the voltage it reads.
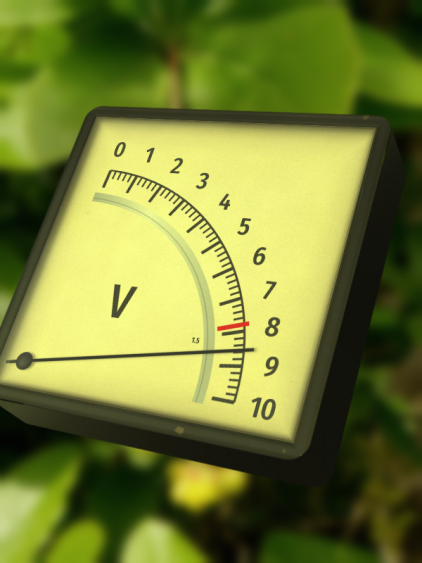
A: 8.6 V
